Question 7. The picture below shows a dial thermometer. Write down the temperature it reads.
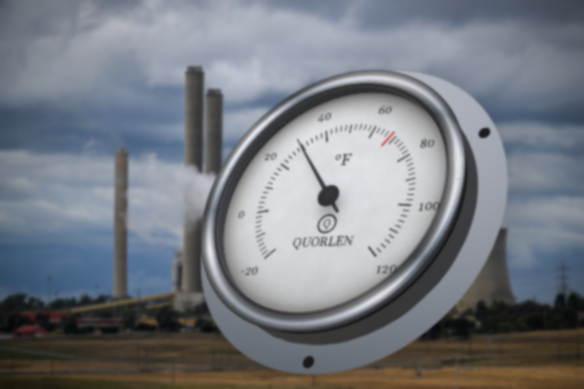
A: 30 °F
